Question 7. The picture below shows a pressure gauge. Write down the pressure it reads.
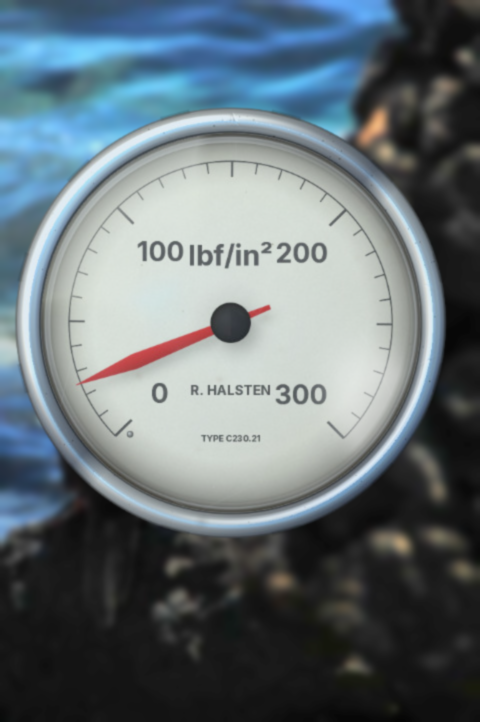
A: 25 psi
